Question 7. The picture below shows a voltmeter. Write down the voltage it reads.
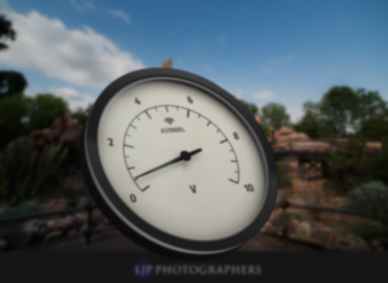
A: 0.5 V
